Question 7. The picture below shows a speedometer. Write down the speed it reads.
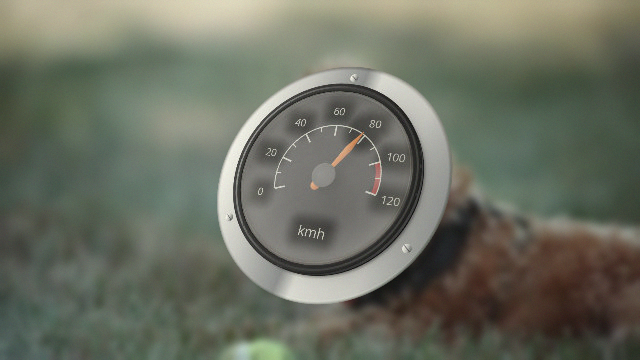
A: 80 km/h
